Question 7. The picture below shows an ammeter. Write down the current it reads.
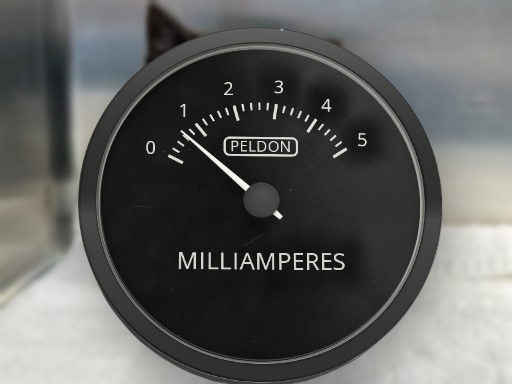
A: 0.6 mA
